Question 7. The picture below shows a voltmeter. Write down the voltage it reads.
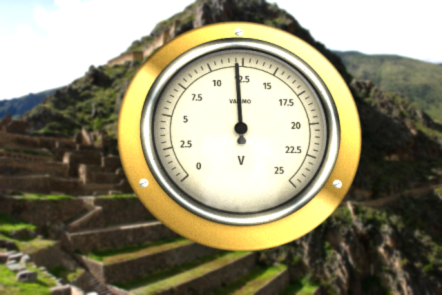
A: 12 V
